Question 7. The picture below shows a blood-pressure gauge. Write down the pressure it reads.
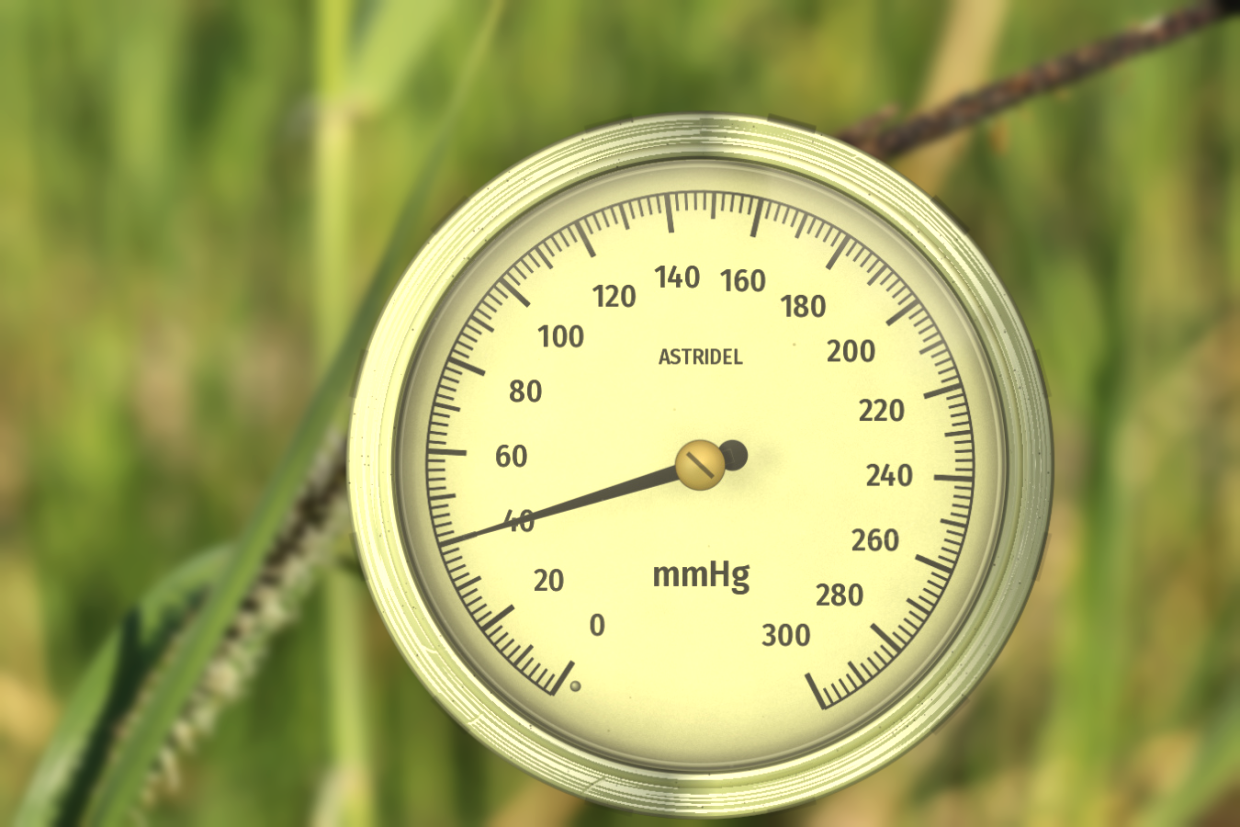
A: 40 mmHg
